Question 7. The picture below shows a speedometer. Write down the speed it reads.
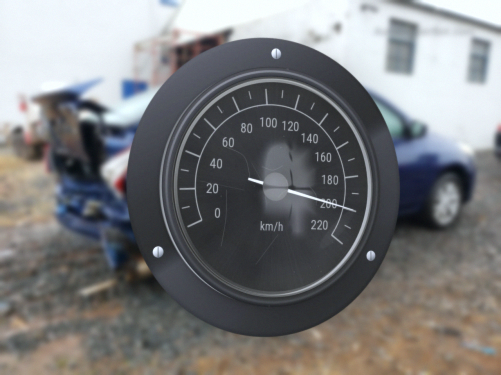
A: 200 km/h
